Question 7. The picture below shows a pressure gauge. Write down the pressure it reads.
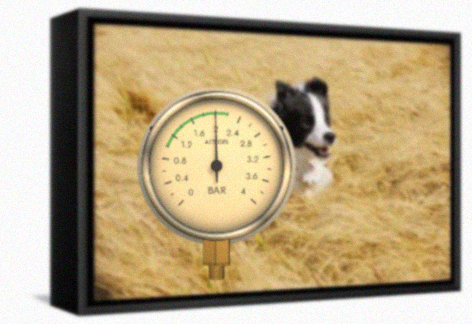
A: 2 bar
